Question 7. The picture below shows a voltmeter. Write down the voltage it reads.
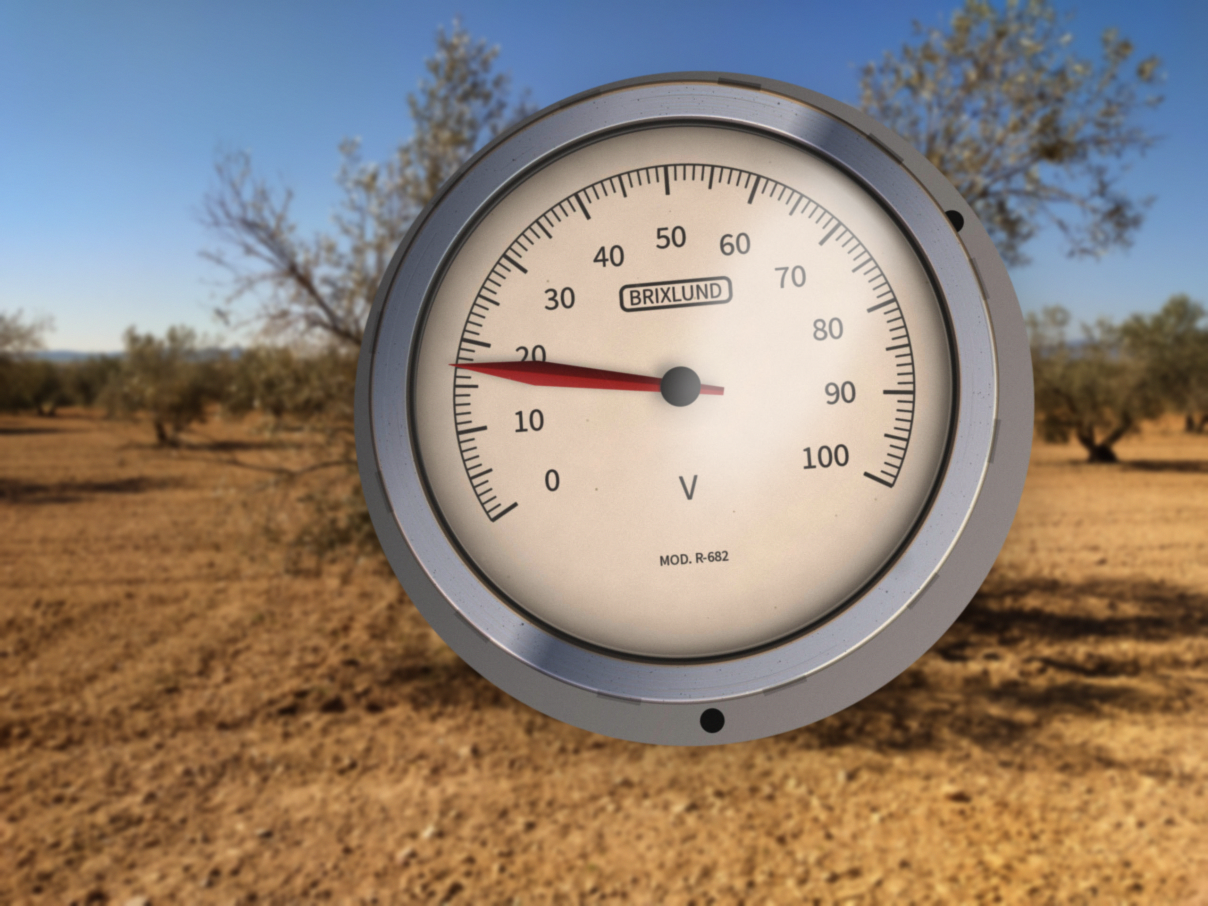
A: 17 V
